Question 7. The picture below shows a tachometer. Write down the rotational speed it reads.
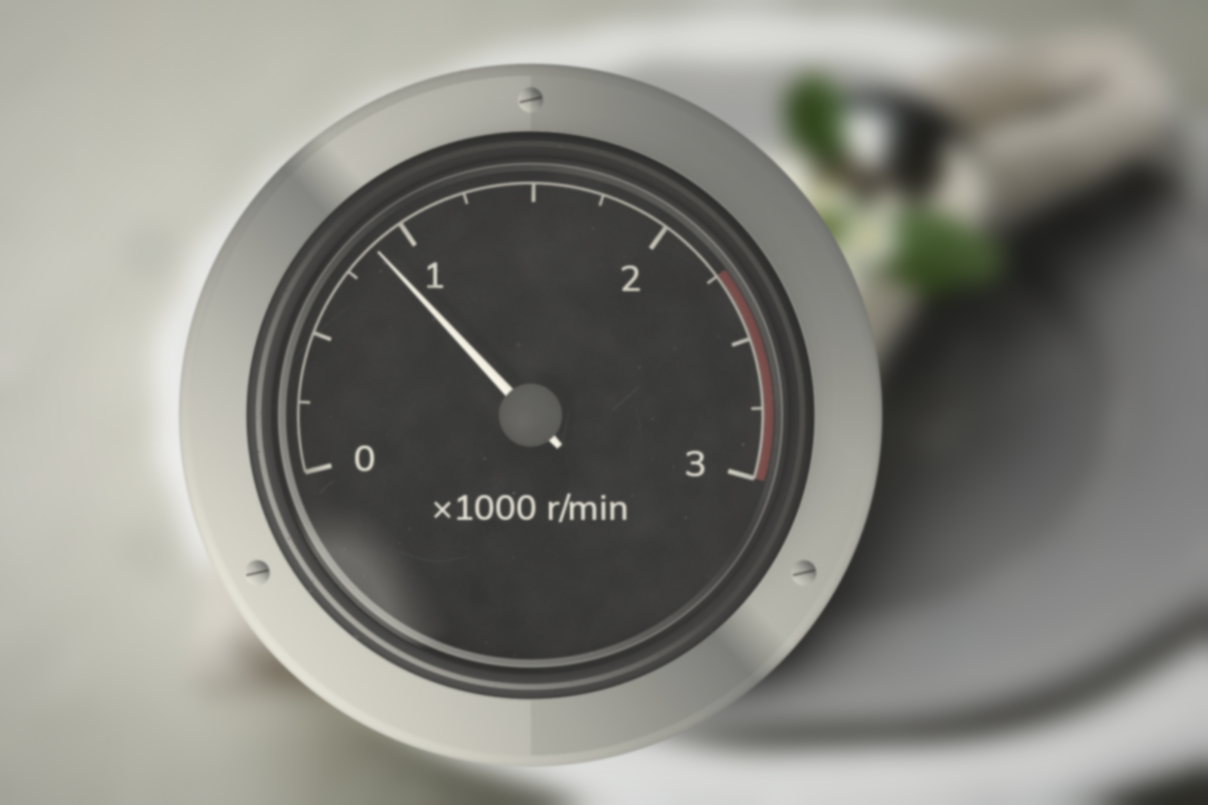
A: 875 rpm
